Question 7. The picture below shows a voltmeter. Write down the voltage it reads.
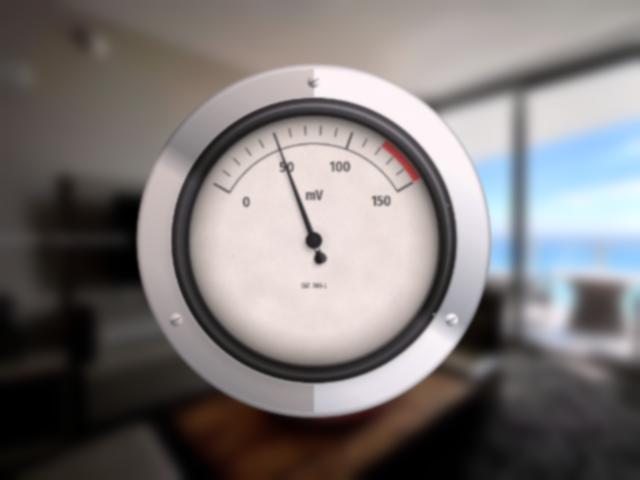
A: 50 mV
